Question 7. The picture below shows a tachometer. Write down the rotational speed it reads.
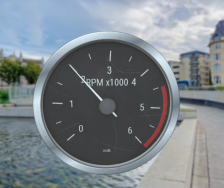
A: 2000 rpm
